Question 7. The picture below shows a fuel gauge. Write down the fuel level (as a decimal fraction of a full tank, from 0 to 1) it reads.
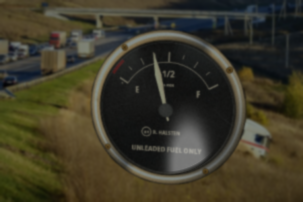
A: 0.375
